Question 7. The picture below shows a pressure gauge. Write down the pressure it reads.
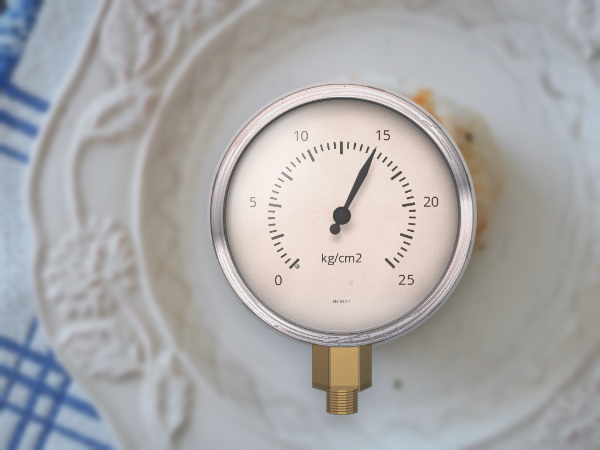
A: 15 kg/cm²
